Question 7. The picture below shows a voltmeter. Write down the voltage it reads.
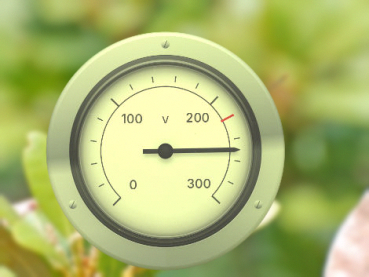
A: 250 V
